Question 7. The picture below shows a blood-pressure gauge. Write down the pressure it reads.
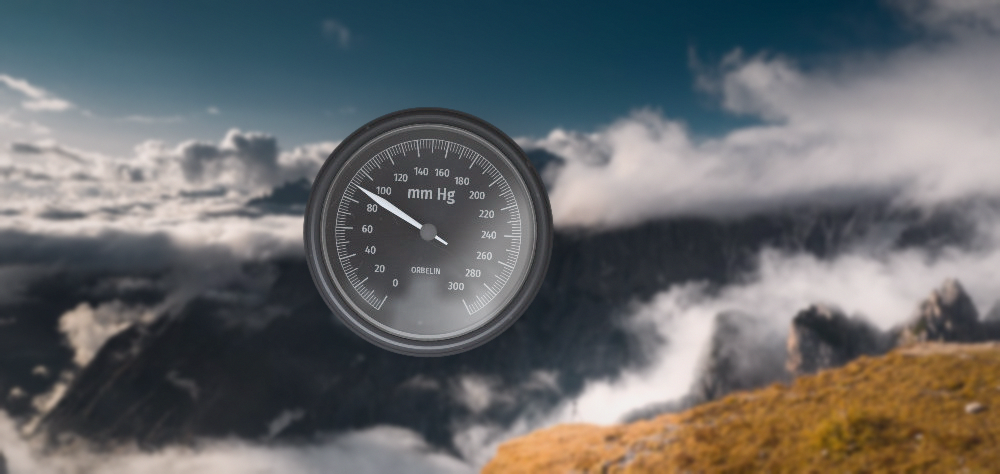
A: 90 mmHg
